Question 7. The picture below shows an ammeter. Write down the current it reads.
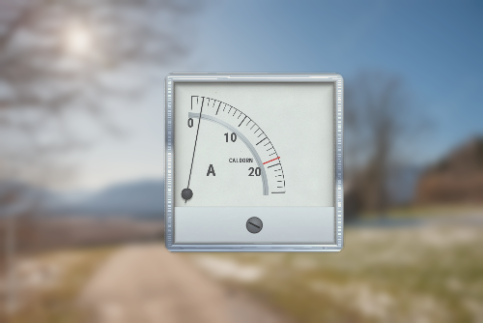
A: 2 A
